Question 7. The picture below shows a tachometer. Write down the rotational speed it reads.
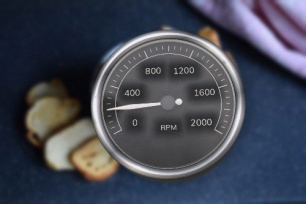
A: 200 rpm
